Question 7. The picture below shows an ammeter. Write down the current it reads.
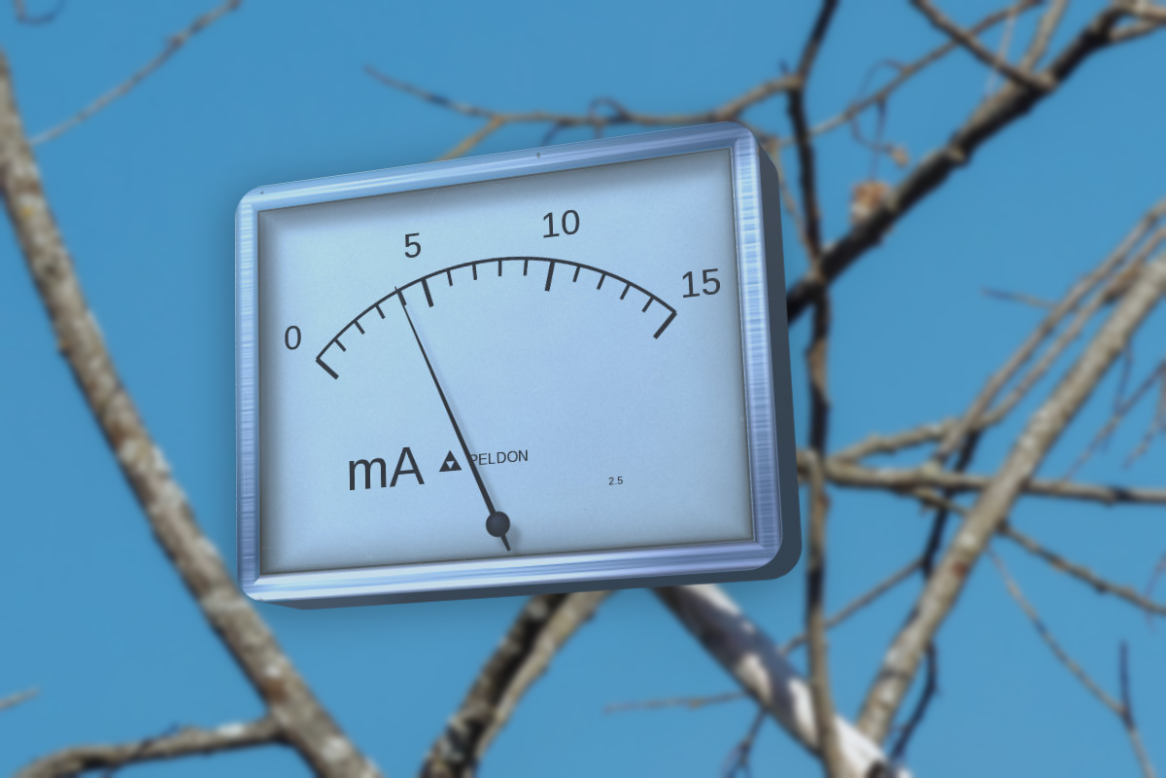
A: 4 mA
